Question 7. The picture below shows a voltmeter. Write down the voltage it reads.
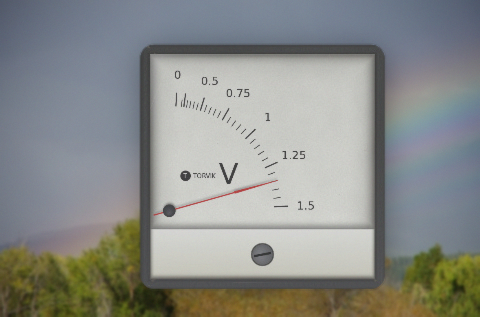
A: 1.35 V
